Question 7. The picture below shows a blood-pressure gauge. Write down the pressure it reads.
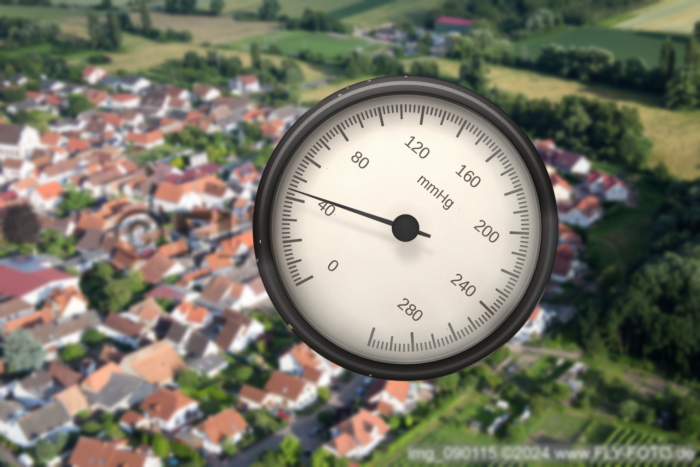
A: 44 mmHg
